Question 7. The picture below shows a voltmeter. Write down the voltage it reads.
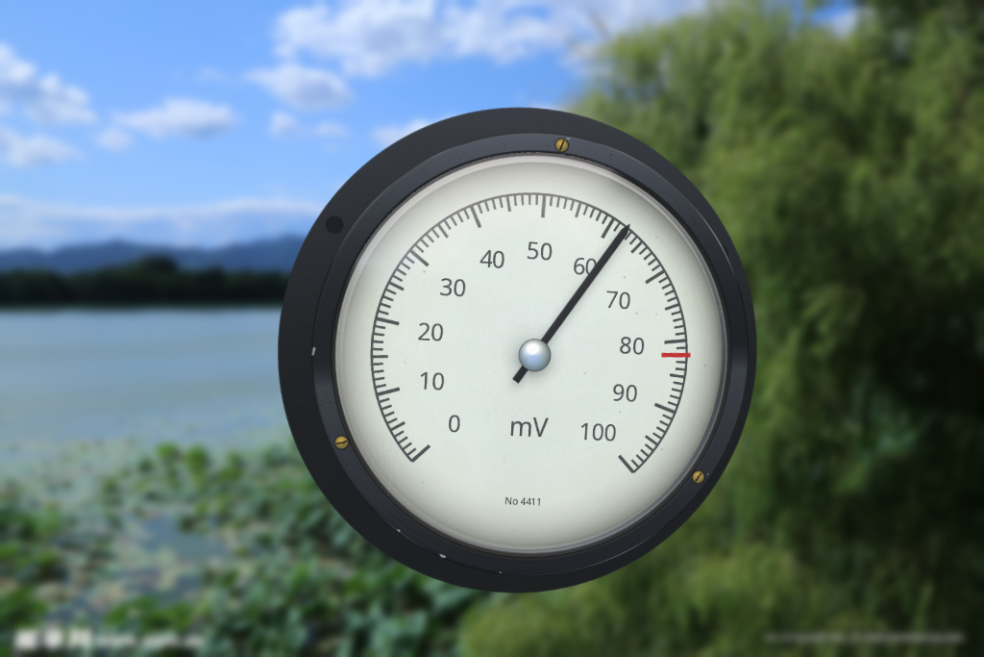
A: 62 mV
